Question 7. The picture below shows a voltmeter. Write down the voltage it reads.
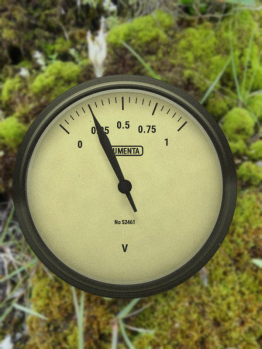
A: 0.25 V
